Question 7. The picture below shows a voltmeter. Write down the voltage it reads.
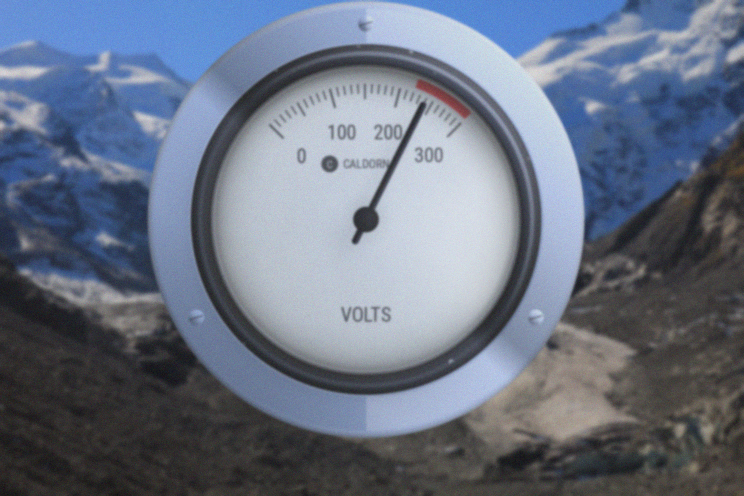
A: 240 V
